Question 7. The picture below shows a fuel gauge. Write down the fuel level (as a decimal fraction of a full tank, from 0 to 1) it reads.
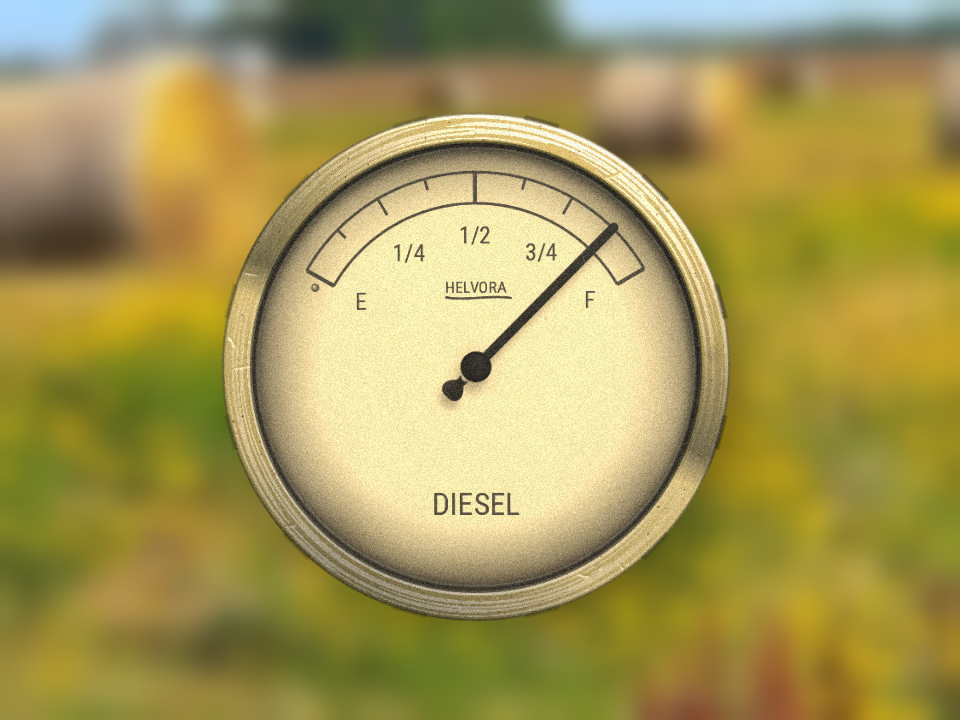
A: 0.875
